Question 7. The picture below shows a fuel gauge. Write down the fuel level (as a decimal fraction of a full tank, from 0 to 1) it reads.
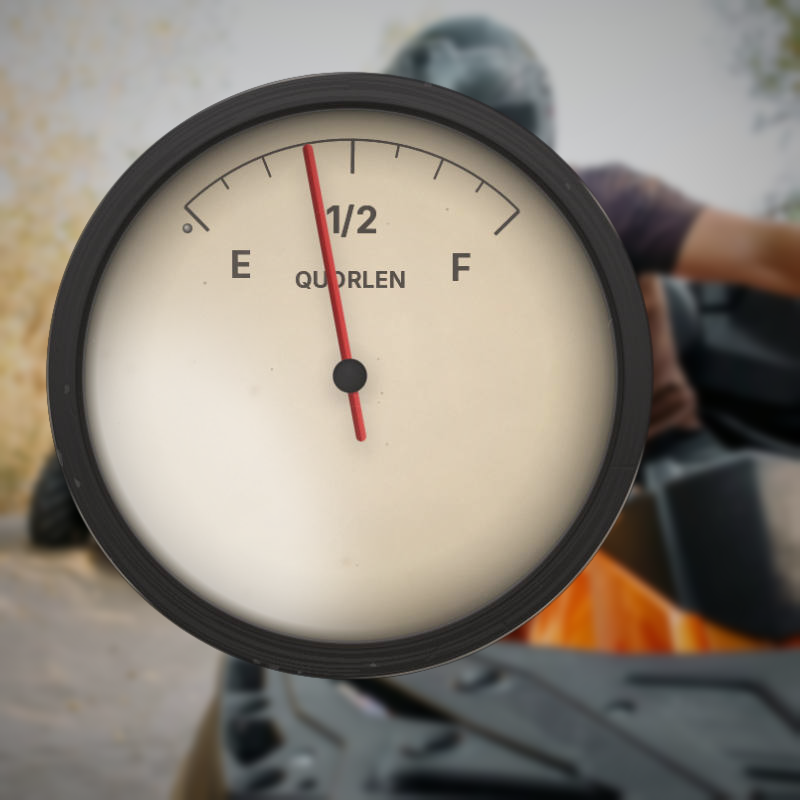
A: 0.375
